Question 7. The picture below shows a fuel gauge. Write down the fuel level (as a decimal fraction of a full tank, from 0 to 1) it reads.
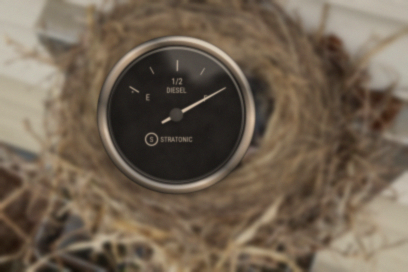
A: 1
